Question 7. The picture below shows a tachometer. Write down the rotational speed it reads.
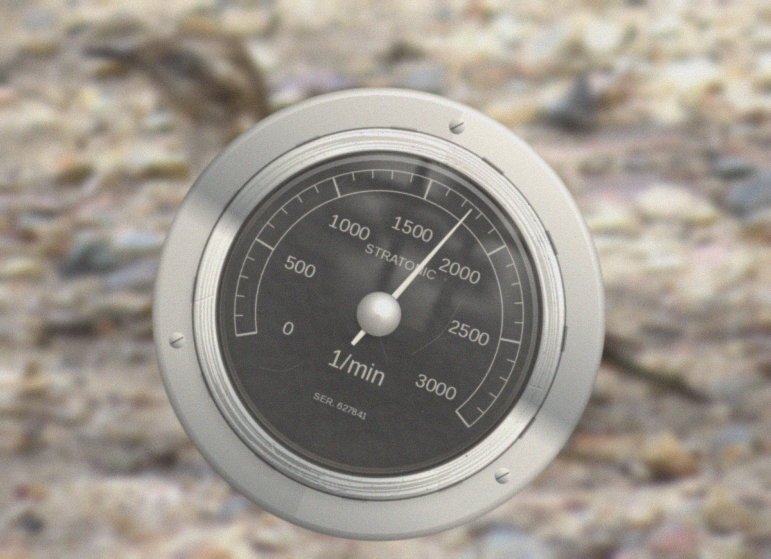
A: 1750 rpm
